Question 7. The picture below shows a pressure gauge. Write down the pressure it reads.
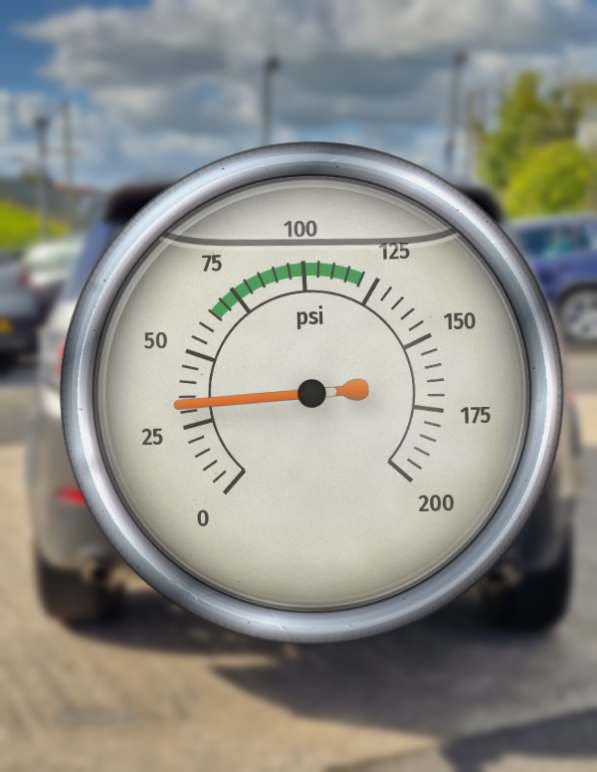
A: 32.5 psi
